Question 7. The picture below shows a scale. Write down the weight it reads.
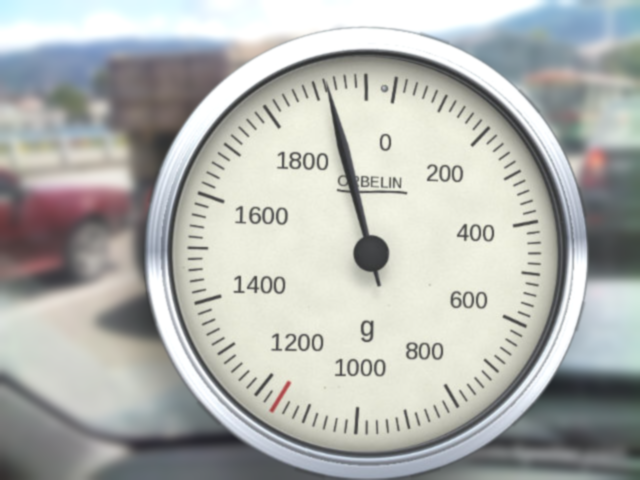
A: 1920 g
